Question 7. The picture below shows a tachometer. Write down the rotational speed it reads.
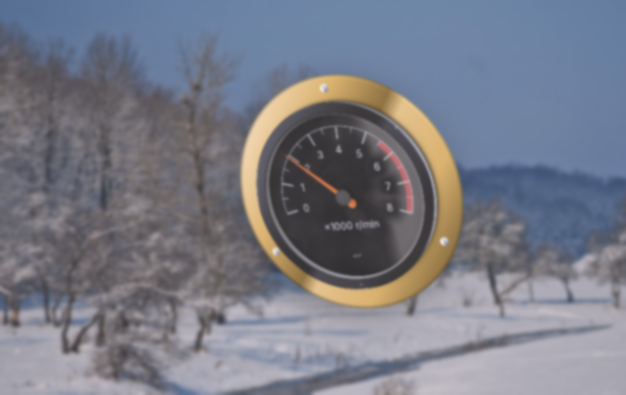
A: 2000 rpm
